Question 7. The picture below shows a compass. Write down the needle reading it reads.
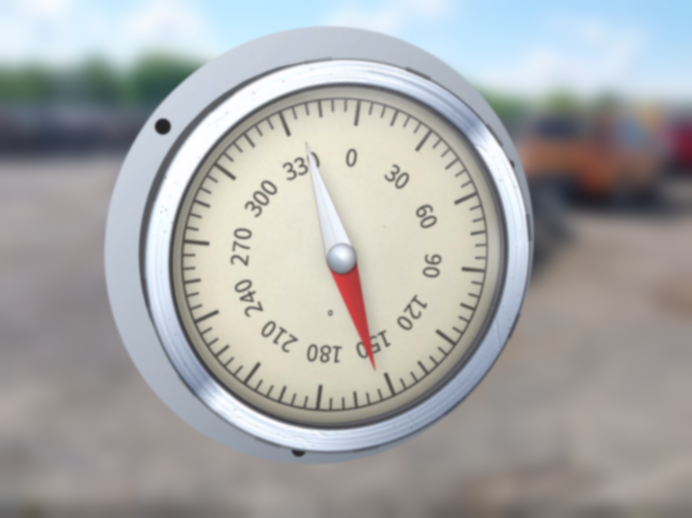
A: 155 °
